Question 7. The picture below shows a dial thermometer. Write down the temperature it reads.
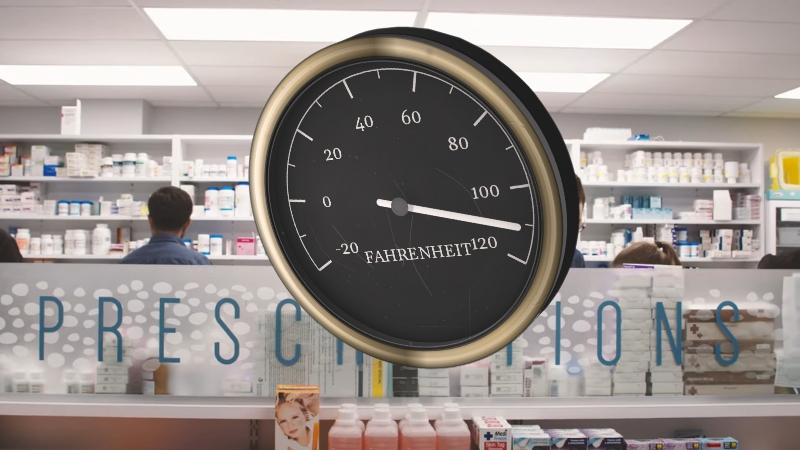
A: 110 °F
